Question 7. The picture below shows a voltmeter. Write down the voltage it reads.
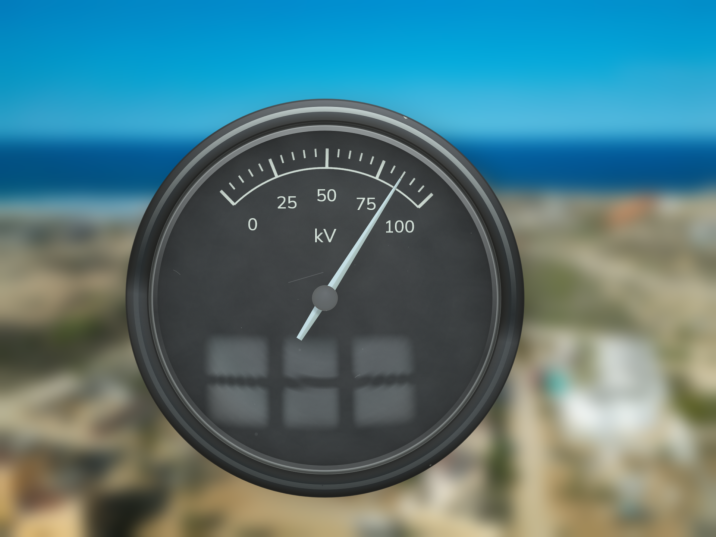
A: 85 kV
